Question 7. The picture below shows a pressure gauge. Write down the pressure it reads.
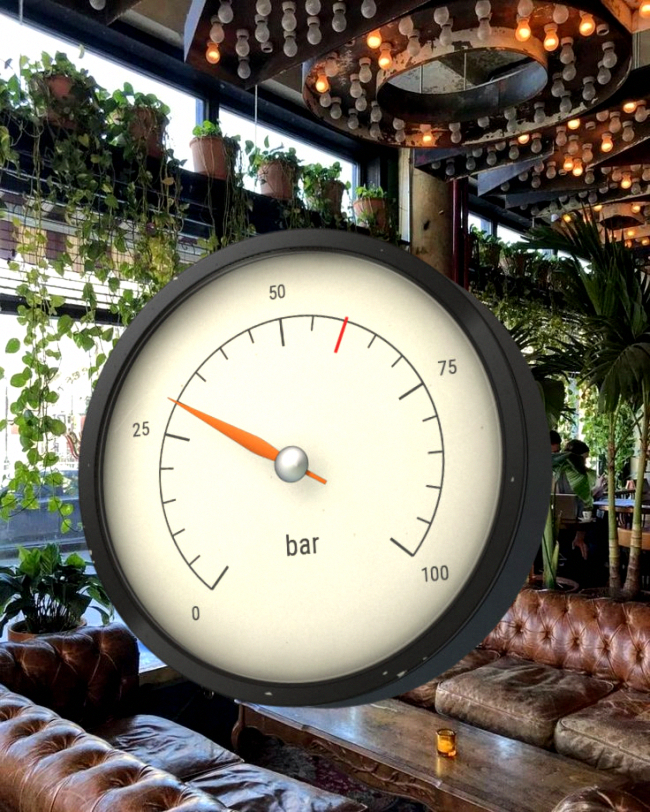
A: 30 bar
